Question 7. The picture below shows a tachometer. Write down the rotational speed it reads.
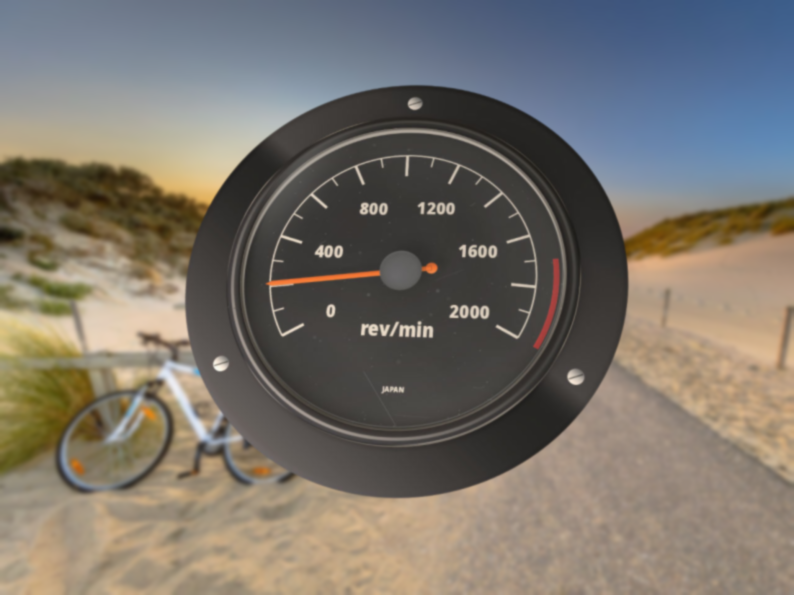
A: 200 rpm
